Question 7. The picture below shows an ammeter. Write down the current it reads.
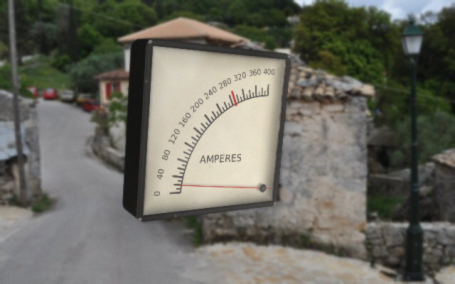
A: 20 A
